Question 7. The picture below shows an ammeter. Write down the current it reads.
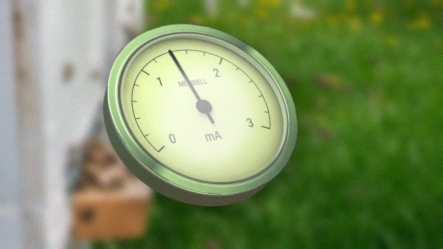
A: 1.4 mA
